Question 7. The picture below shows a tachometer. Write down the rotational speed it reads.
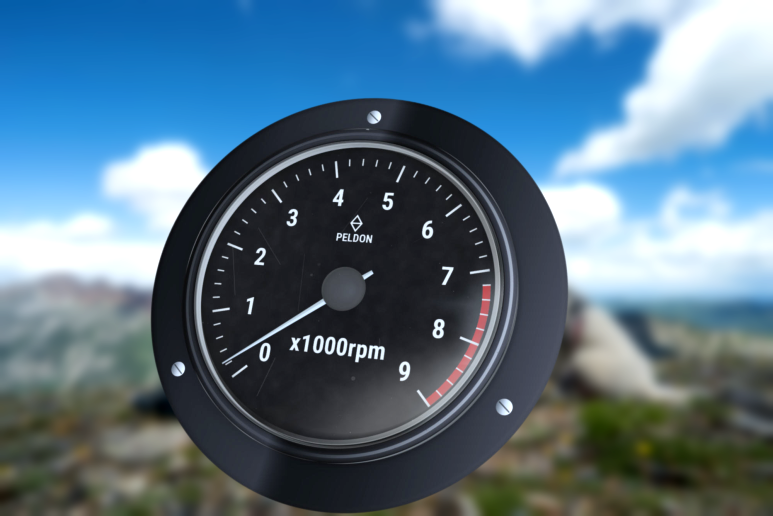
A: 200 rpm
